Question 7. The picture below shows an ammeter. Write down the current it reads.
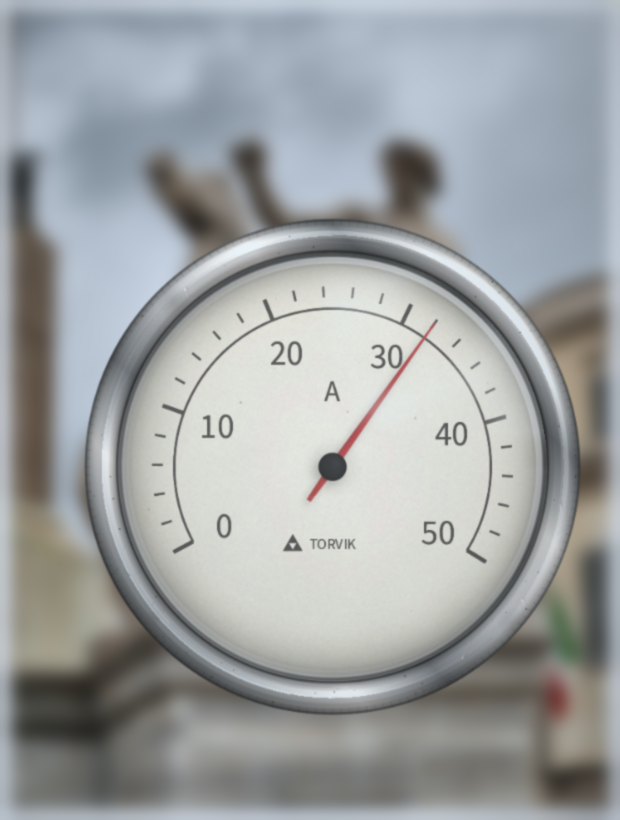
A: 32 A
